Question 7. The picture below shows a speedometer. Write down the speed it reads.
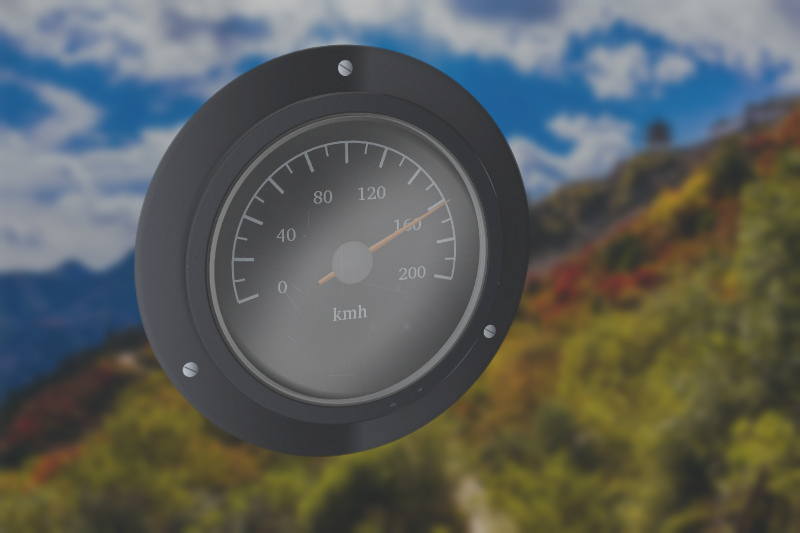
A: 160 km/h
